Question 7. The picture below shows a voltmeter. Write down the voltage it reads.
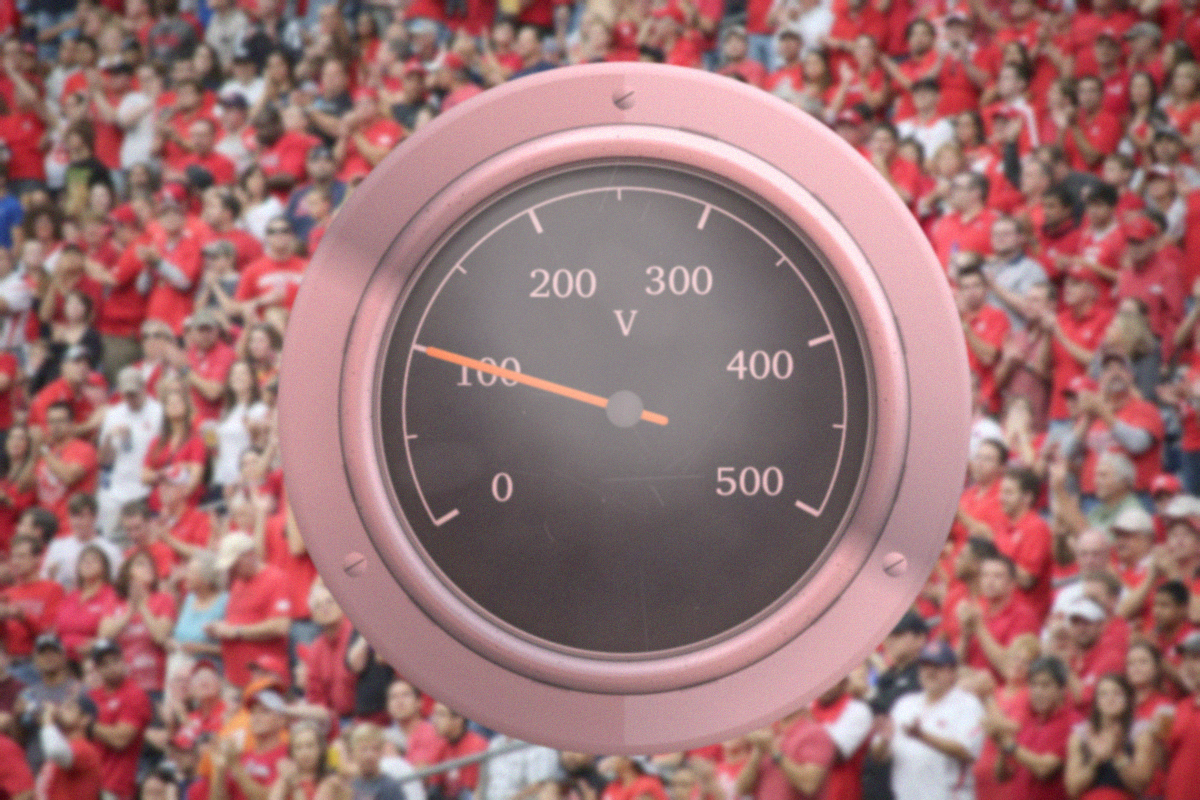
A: 100 V
